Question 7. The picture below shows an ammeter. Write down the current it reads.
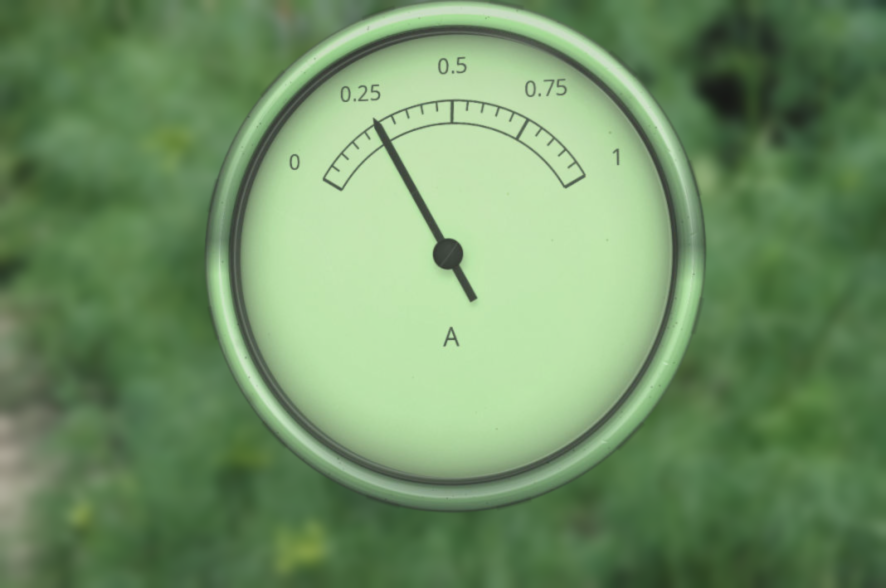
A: 0.25 A
